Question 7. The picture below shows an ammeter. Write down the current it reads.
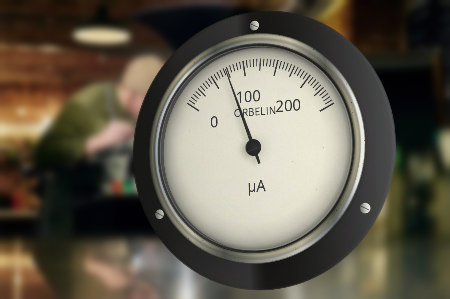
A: 75 µA
